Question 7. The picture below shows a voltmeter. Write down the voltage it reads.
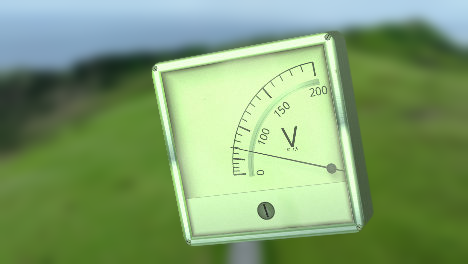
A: 70 V
